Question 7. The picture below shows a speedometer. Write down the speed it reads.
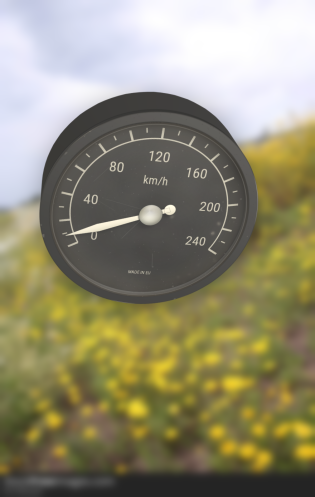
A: 10 km/h
